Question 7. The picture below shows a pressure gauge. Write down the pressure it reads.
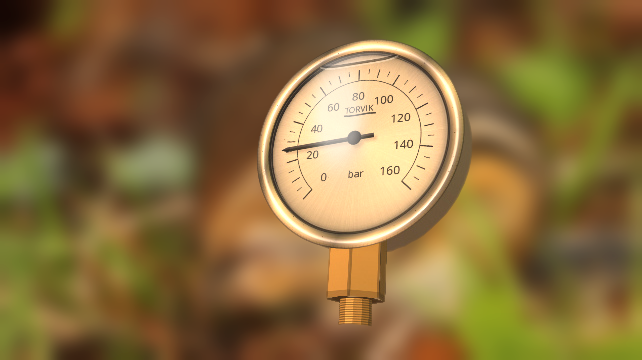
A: 25 bar
